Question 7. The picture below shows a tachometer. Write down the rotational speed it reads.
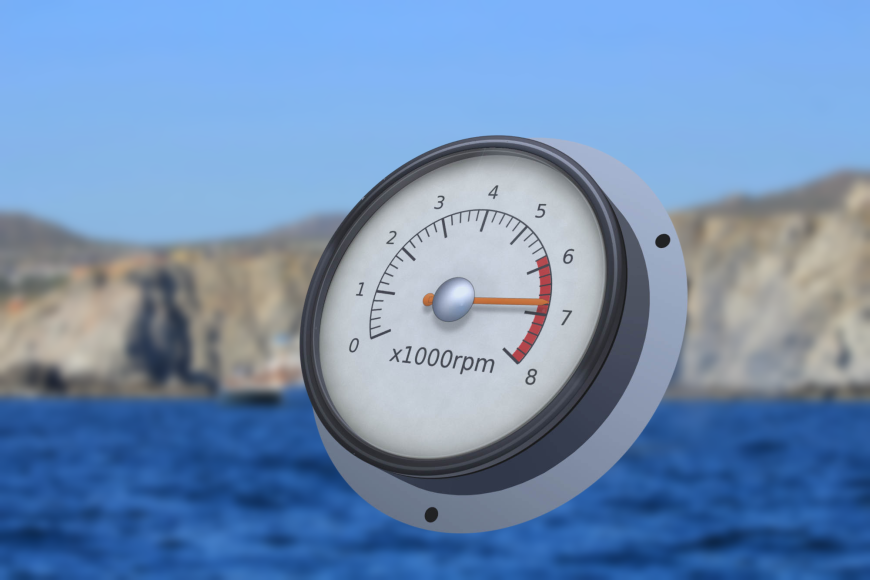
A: 6800 rpm
